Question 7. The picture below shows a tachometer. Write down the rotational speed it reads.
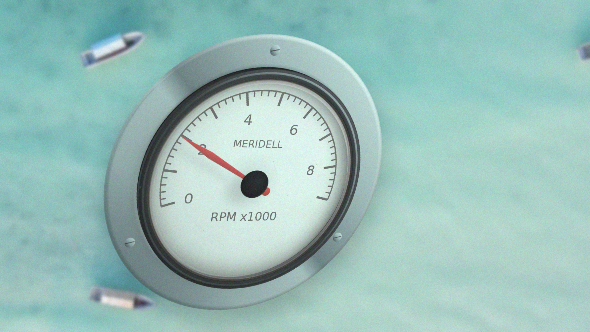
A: 2000 rpm
